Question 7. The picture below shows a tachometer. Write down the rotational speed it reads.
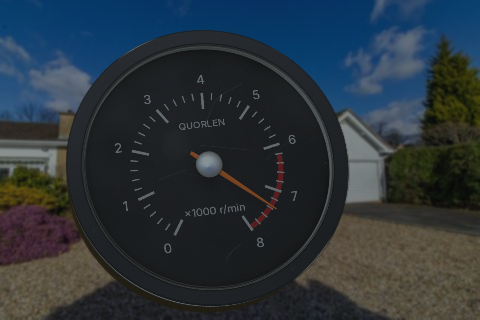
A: 7400 rpm
